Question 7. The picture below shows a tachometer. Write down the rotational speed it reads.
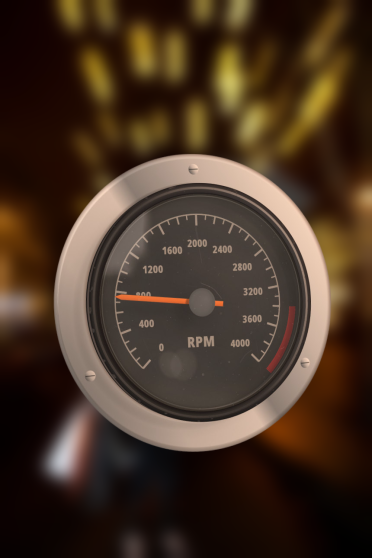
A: 750 rpm
